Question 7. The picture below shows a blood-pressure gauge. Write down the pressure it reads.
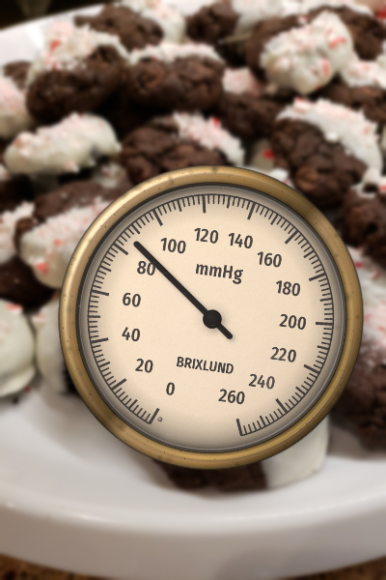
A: 86 mmHg
